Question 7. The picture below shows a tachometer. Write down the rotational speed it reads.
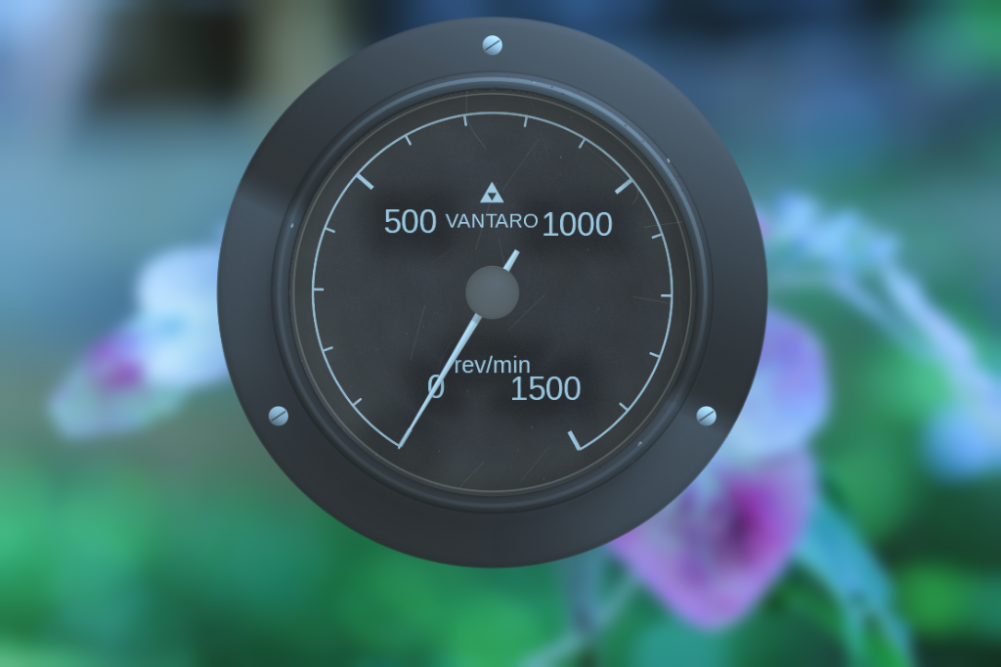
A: 0 rpm
